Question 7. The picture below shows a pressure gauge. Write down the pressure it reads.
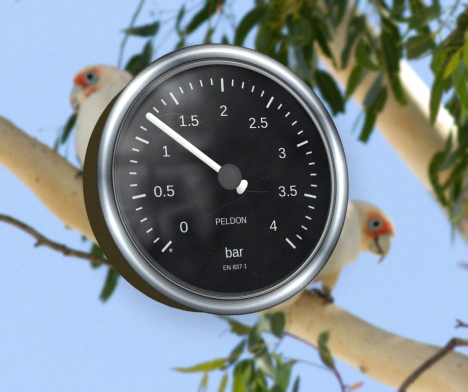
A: 1.2 bar
